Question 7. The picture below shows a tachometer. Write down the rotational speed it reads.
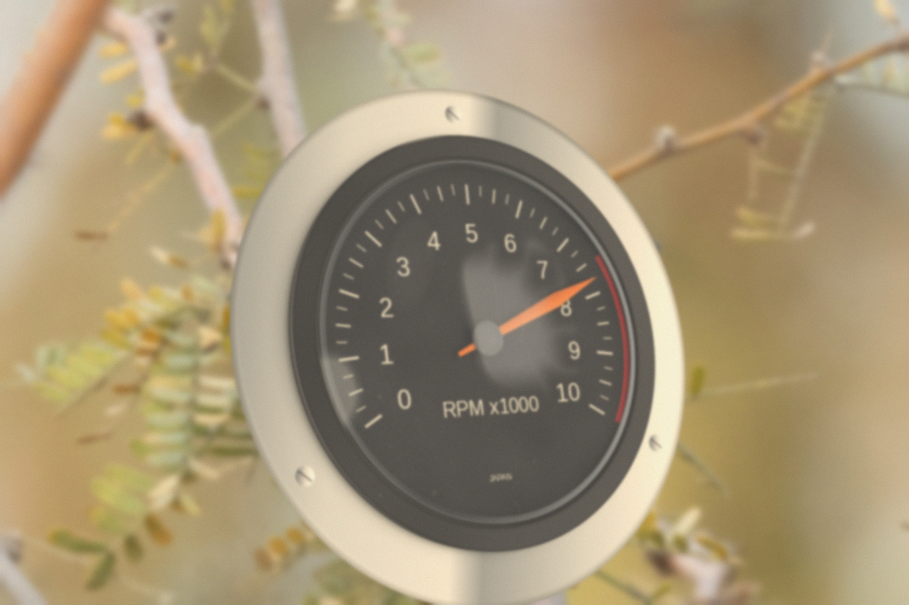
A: 7750 rpm
